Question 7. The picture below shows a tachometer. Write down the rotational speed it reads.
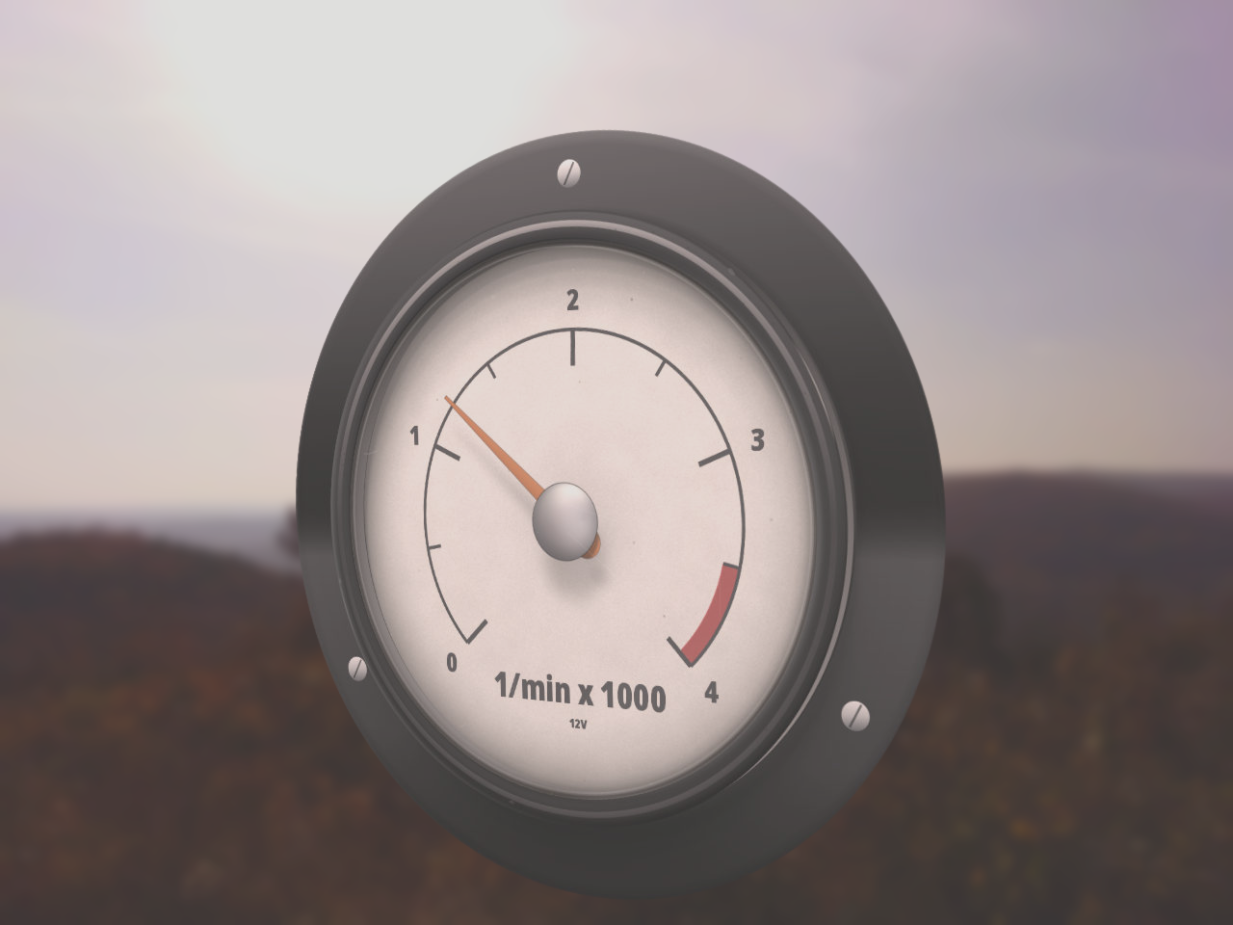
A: 1250 rpm
